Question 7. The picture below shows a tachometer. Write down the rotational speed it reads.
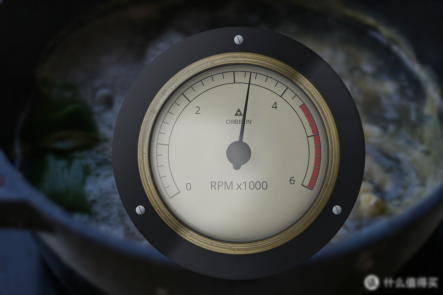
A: 3300 rpm
